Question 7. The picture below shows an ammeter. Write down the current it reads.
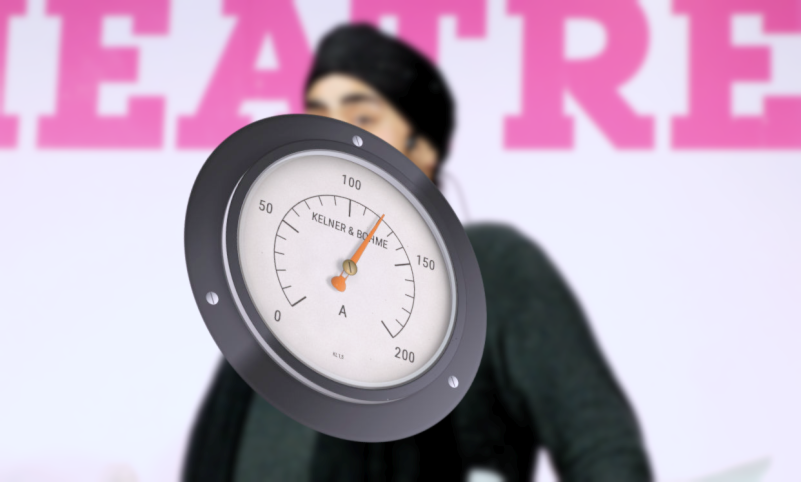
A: 120 A
